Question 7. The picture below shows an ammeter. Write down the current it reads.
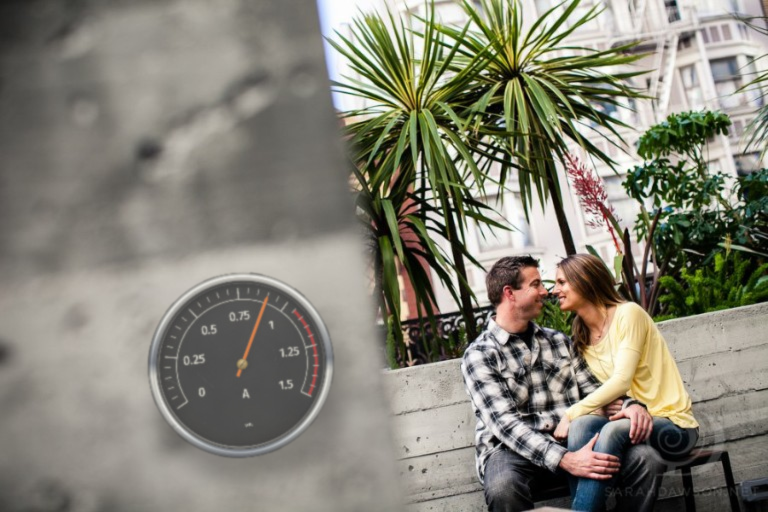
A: 0.9 A
